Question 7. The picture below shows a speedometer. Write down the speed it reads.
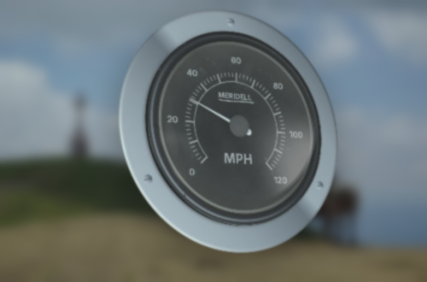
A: 30 mph
